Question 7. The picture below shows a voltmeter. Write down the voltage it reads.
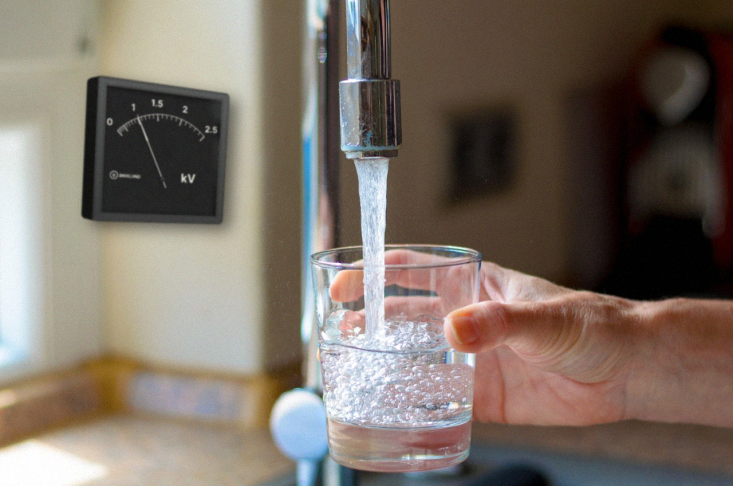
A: 1 kV
